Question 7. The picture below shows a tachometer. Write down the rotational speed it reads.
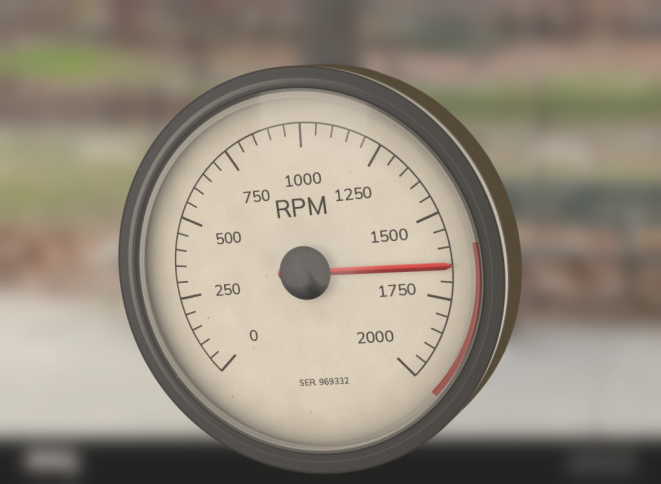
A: 1650 rpm
